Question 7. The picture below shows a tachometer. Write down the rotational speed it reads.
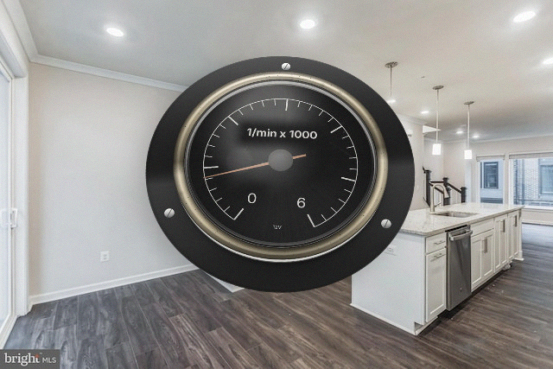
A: 800 rpm
